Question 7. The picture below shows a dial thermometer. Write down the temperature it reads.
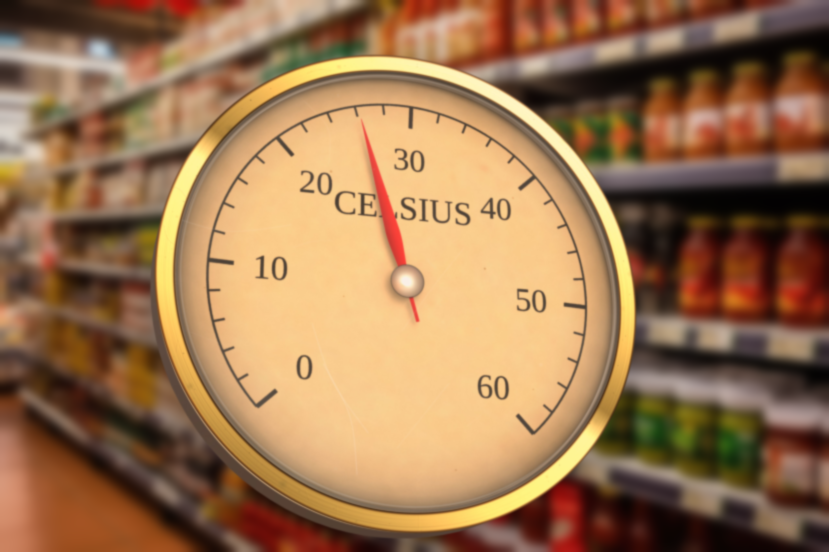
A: 26 °C
